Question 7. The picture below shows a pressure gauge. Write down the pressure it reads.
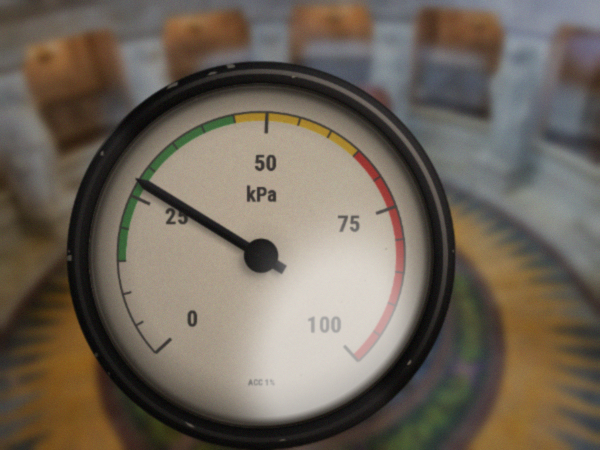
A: 27.5 kPa
